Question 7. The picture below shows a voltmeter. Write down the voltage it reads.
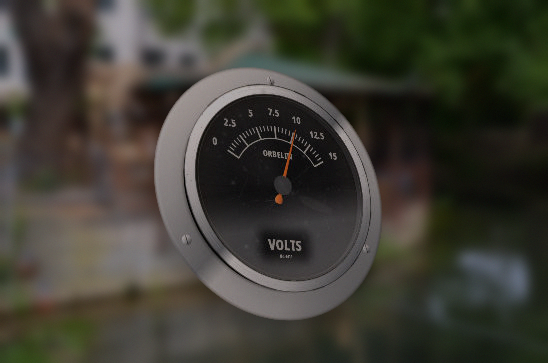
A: 10 V
